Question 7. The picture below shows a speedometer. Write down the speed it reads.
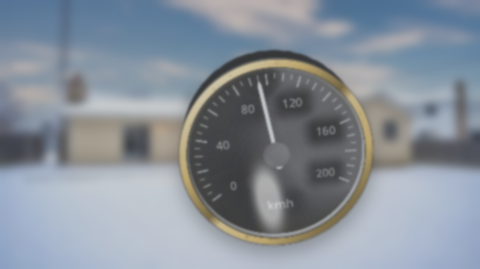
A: 95 km/h
